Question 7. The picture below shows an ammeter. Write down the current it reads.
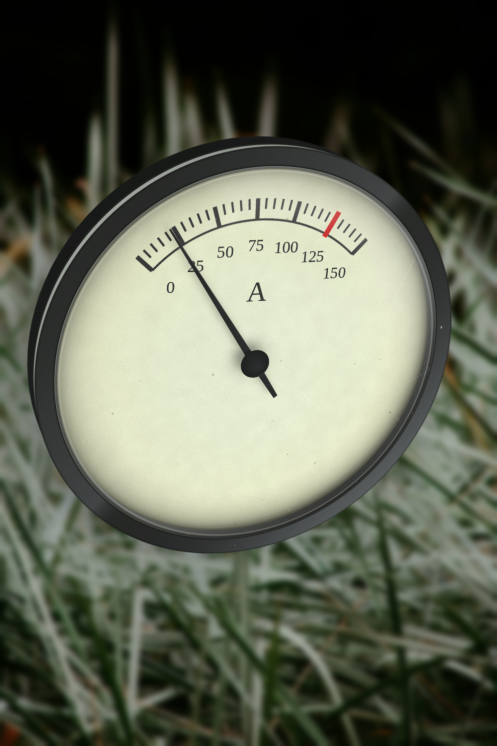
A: 22.5 A
